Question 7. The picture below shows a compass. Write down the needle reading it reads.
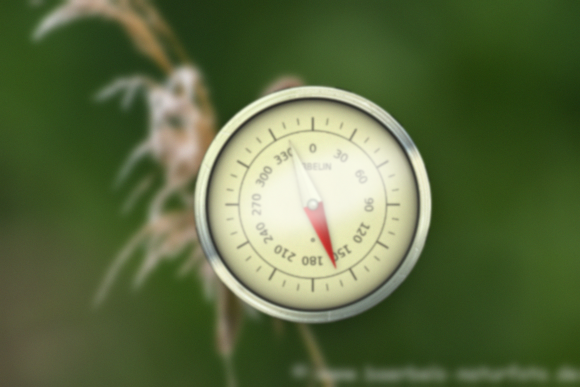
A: 160 °
